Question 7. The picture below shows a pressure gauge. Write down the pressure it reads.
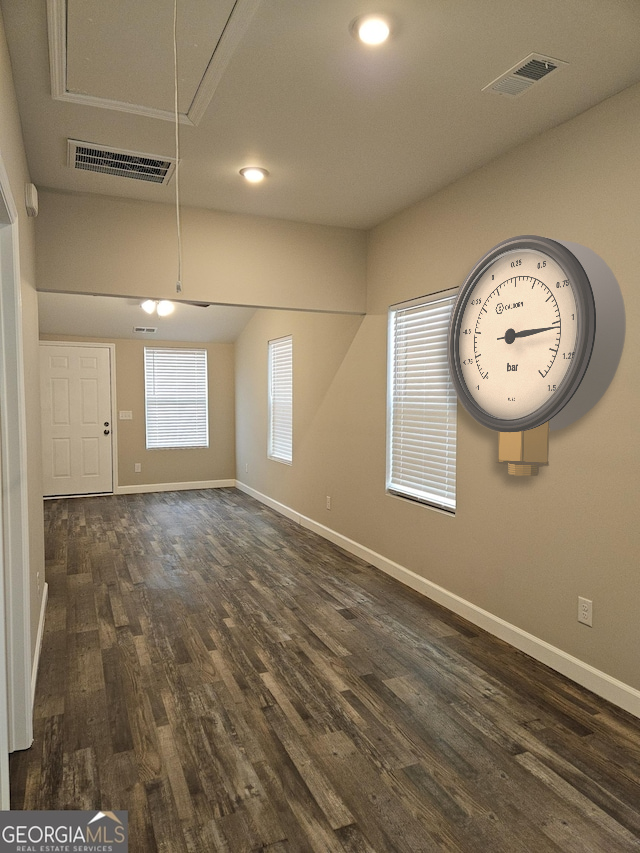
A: 1.05 bar
